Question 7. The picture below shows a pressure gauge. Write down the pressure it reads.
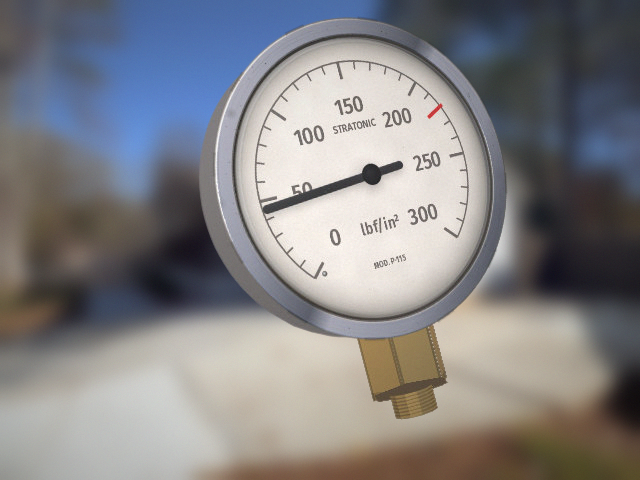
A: 45 psi
